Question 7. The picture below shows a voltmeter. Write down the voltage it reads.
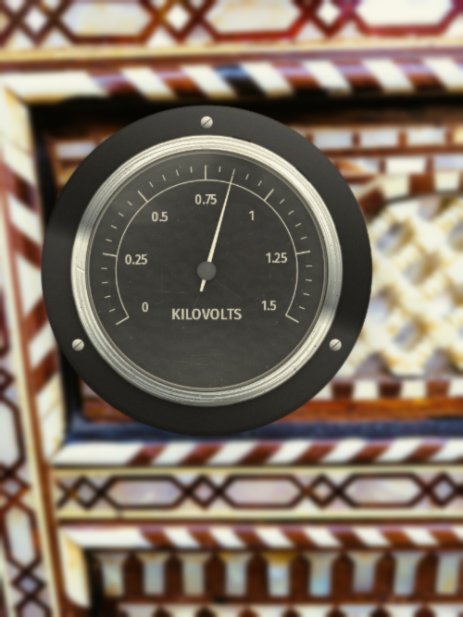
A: 0.85 kV
